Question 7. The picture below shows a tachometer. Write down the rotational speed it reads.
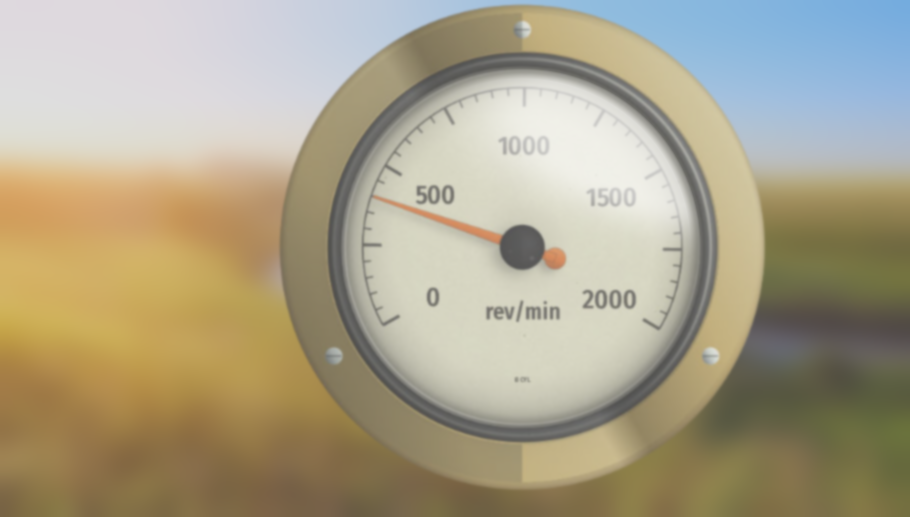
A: 400 rpm
